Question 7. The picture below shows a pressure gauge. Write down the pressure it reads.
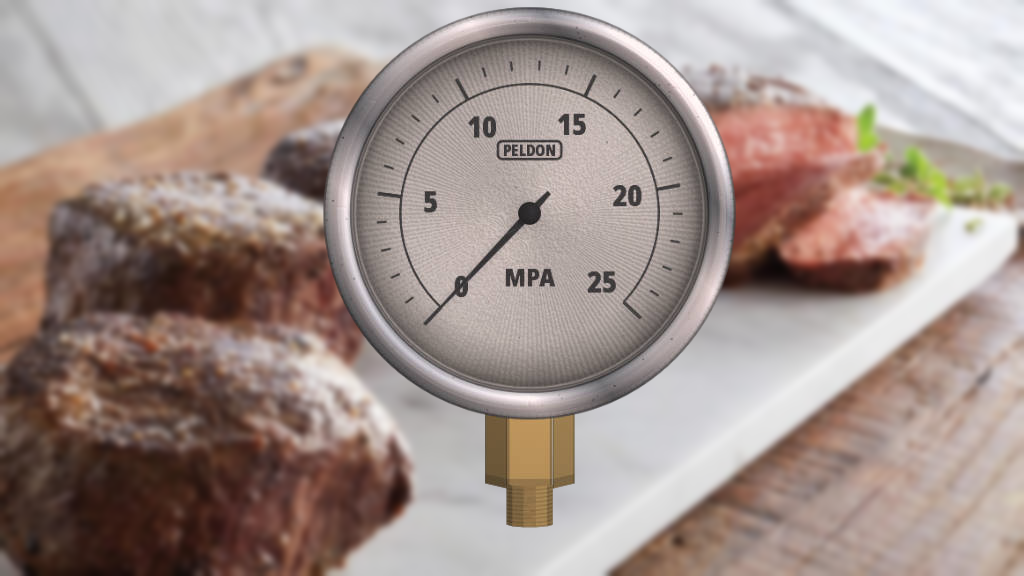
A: 0 MPa
